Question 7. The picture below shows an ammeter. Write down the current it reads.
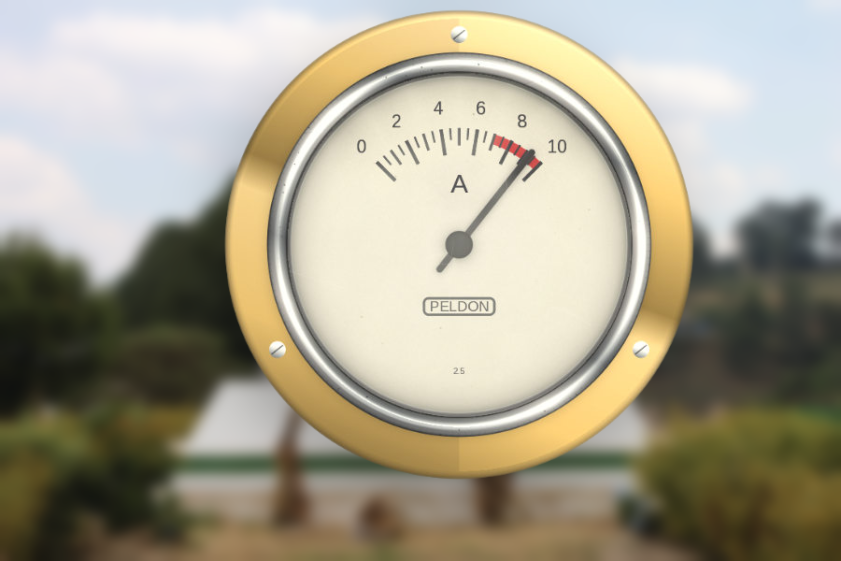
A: 9.25 A
